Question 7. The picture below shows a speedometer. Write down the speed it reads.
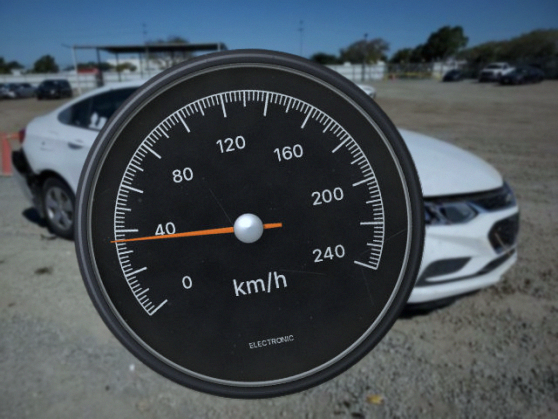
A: 36 km/h
